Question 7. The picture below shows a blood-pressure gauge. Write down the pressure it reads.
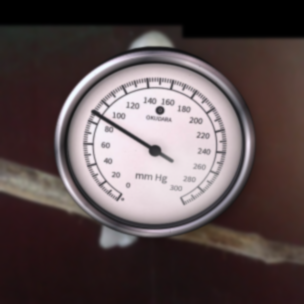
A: 90 mmHg
